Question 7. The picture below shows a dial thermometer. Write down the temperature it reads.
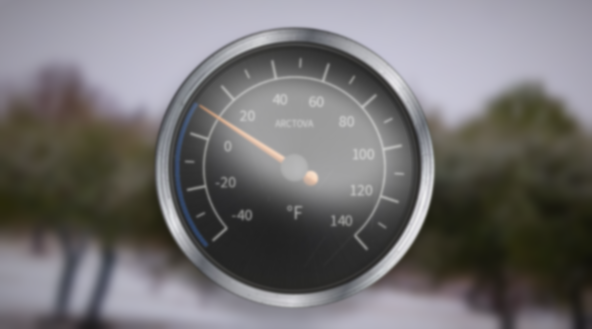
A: 10 °F
